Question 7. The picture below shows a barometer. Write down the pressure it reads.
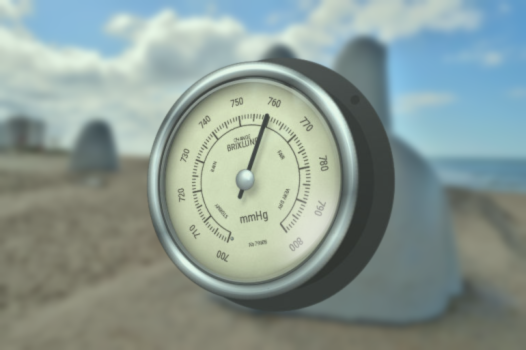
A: 760 mmHg
